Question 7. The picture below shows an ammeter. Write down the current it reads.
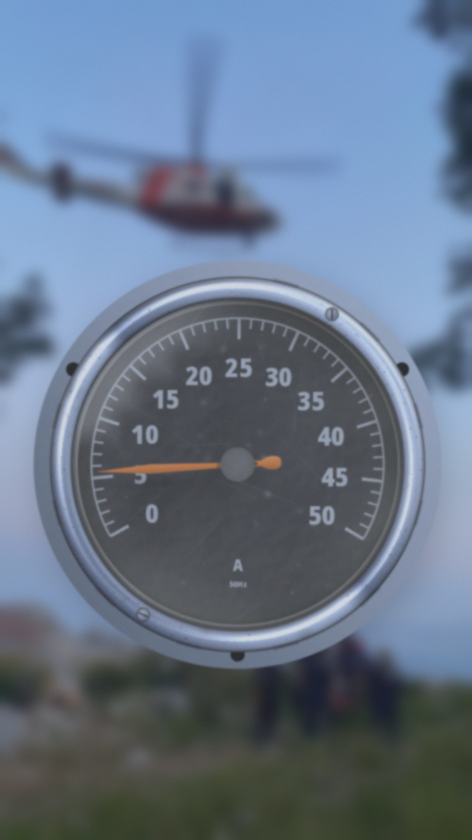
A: 5.5 A
